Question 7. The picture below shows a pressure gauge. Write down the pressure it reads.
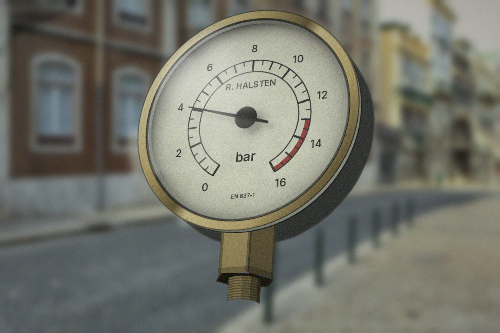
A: 4 bar
